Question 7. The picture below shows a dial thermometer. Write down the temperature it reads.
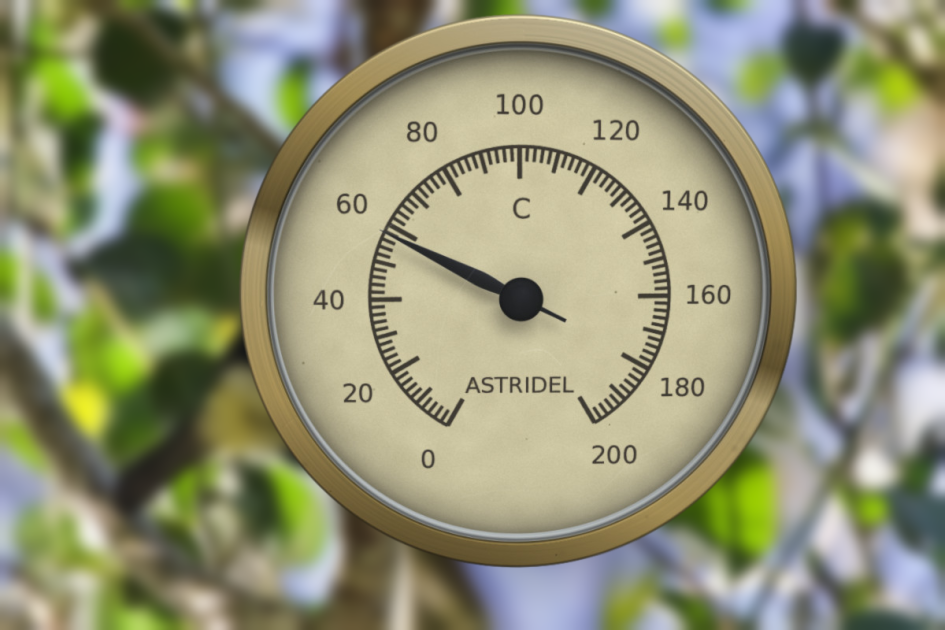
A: 58 °C
